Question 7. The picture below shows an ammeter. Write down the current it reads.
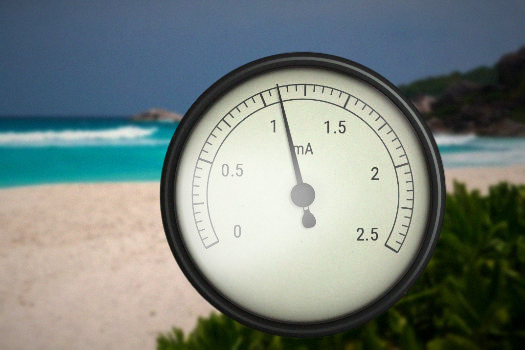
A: 1.1 mA
